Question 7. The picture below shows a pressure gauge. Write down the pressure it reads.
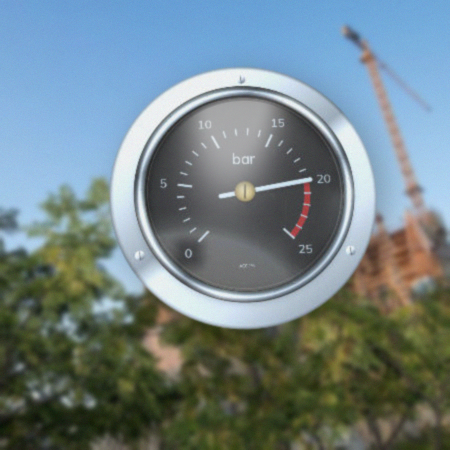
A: 20 bar
